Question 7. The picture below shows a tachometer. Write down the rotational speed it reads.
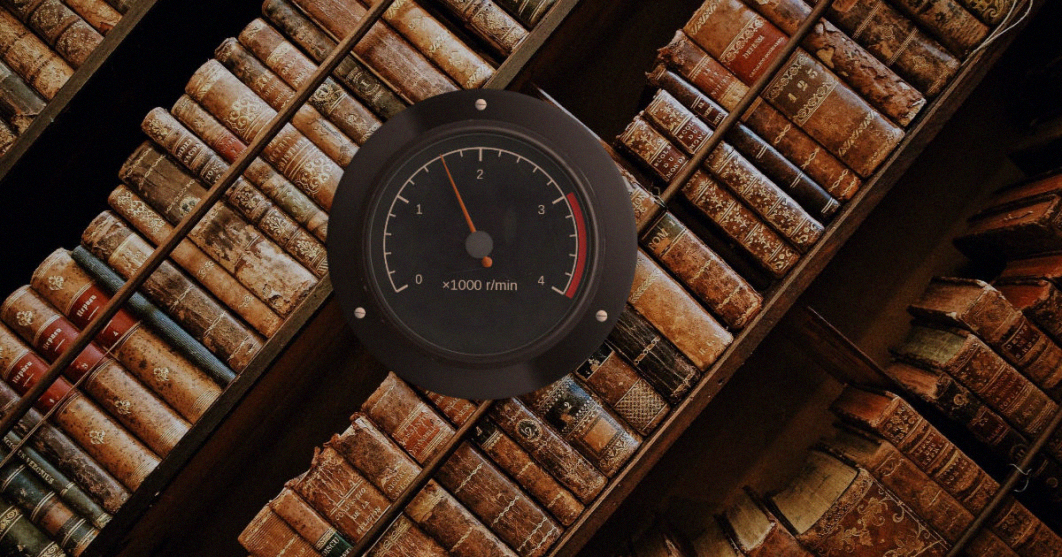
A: 1600 rpm
